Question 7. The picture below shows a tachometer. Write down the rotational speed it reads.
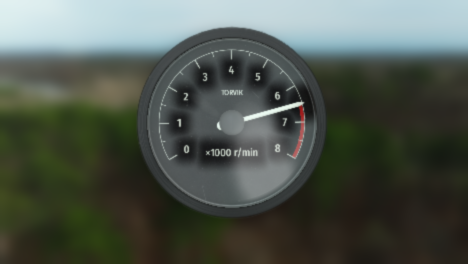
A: 6500 rpm
